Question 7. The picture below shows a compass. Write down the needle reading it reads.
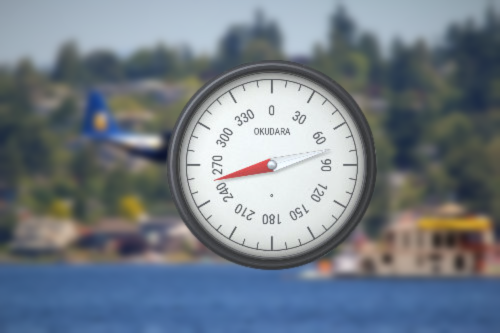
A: 255 °
